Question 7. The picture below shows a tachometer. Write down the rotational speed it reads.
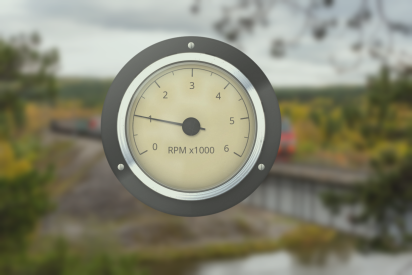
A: 1000 rpm
